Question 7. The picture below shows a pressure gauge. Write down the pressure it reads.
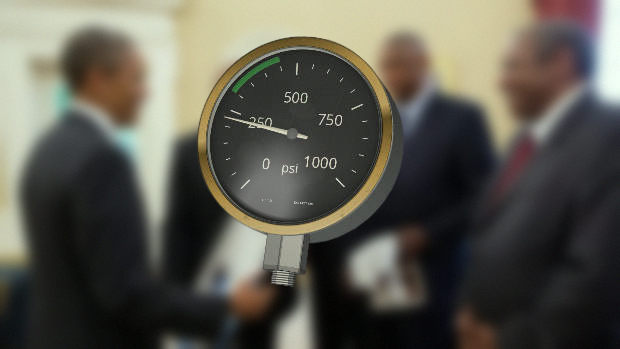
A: 225 psi
